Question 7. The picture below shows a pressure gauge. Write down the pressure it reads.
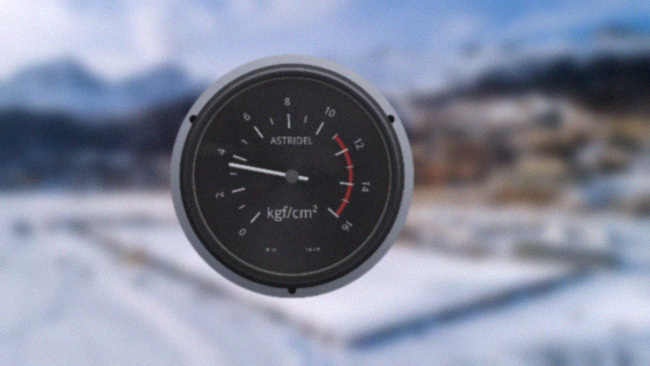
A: 3.5 kg/cm²
